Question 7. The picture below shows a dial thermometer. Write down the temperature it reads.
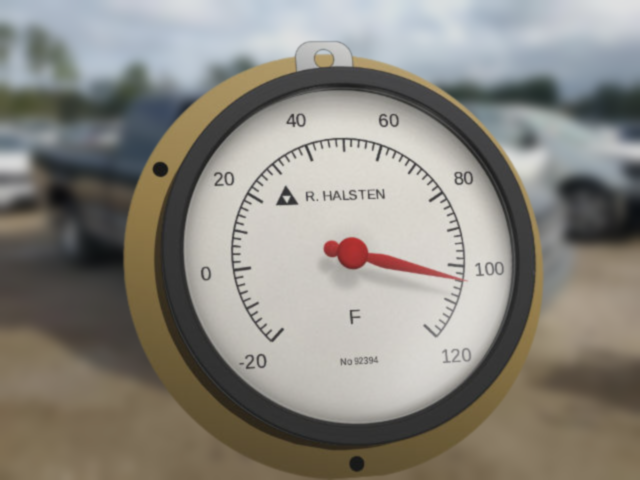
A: 104 °F
